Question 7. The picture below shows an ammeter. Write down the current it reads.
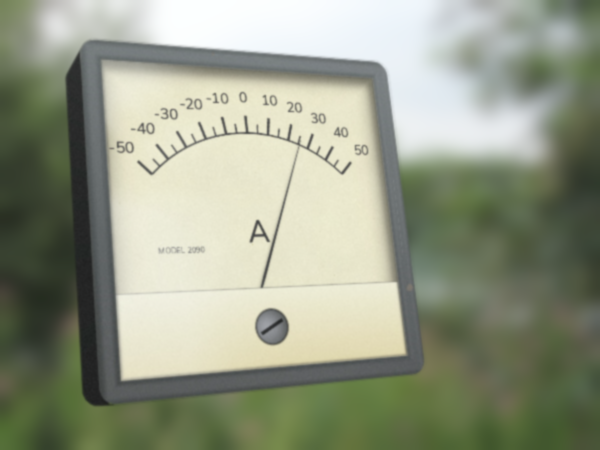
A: 25 A
